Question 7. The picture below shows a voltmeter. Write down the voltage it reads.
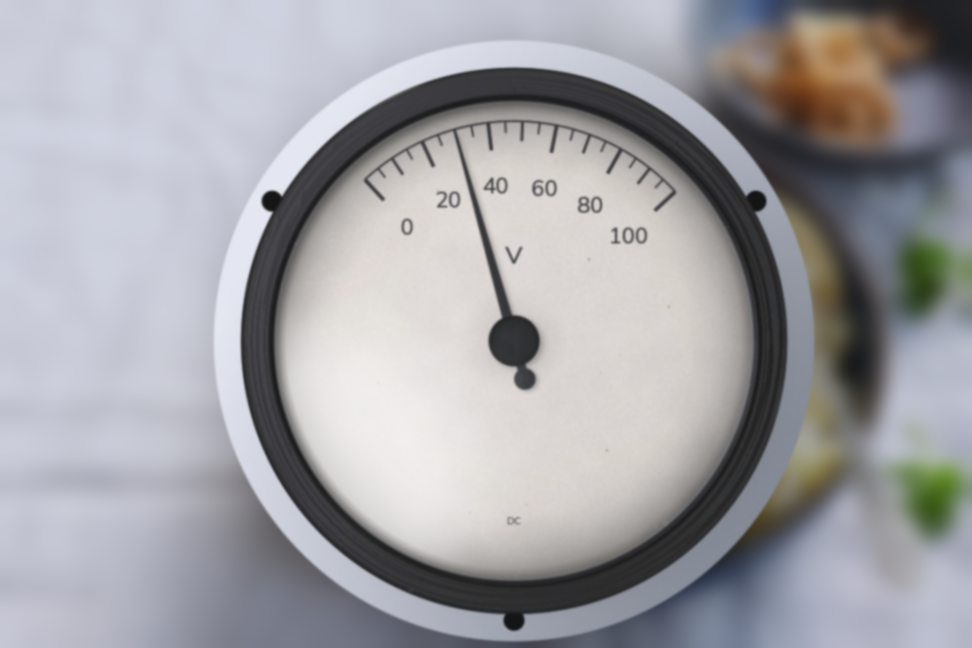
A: 30 V
